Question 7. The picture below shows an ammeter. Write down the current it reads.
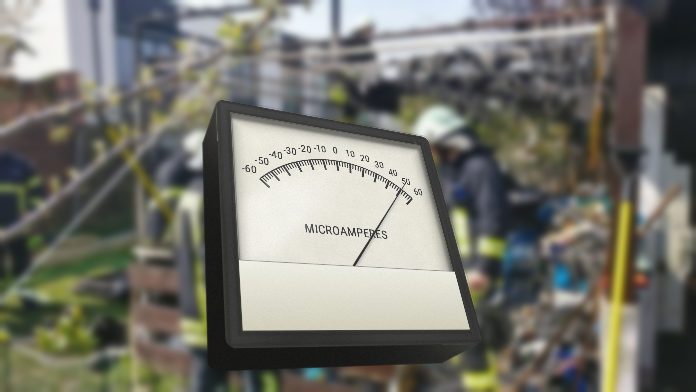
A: 50 µA
